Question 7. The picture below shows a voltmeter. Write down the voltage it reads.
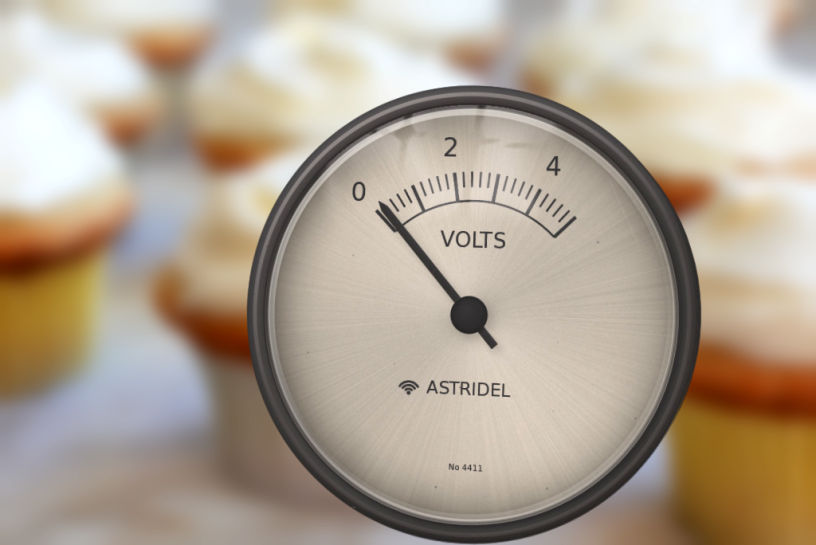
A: 0.2 V
